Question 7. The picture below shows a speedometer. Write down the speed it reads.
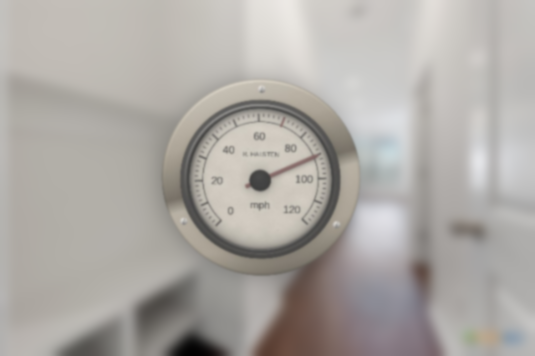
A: 90 mph
